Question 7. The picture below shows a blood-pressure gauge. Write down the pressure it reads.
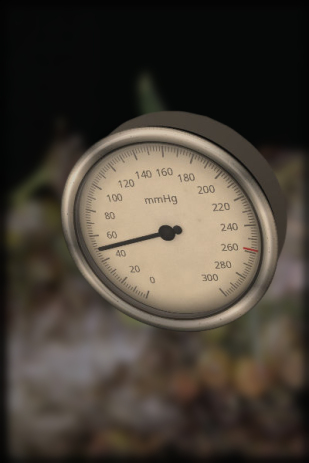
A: 50 mmHg
